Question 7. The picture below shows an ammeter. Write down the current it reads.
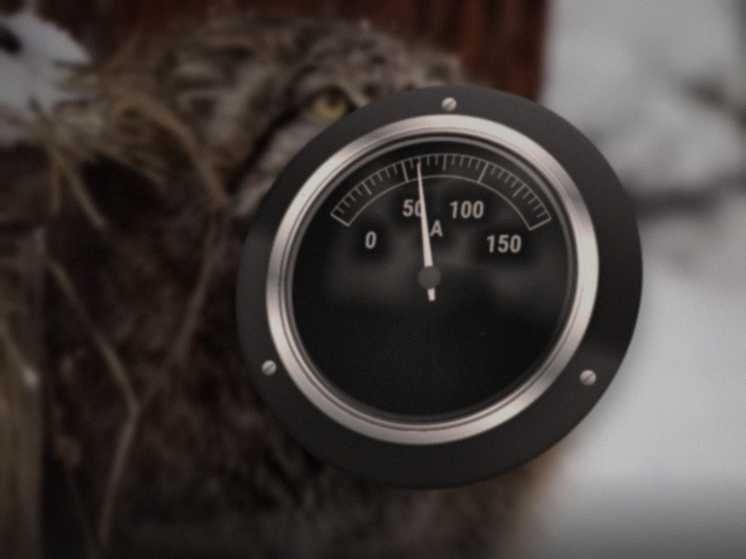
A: 60 A
